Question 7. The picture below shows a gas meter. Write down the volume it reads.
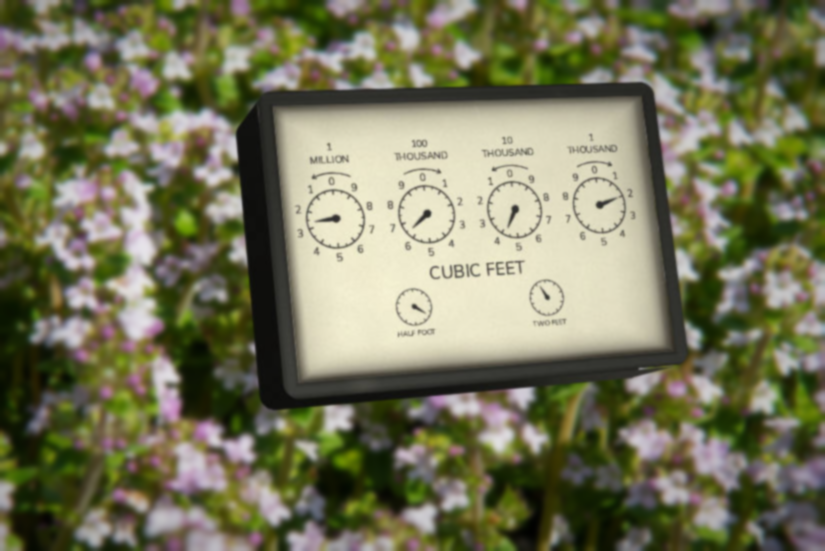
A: 264200 ft³
